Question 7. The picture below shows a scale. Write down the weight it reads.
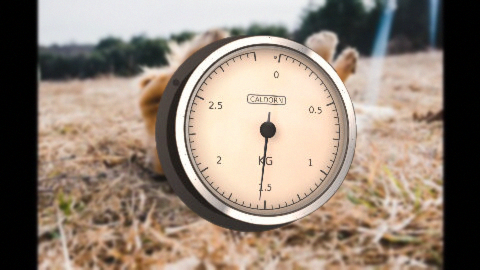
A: 1.55 kg
